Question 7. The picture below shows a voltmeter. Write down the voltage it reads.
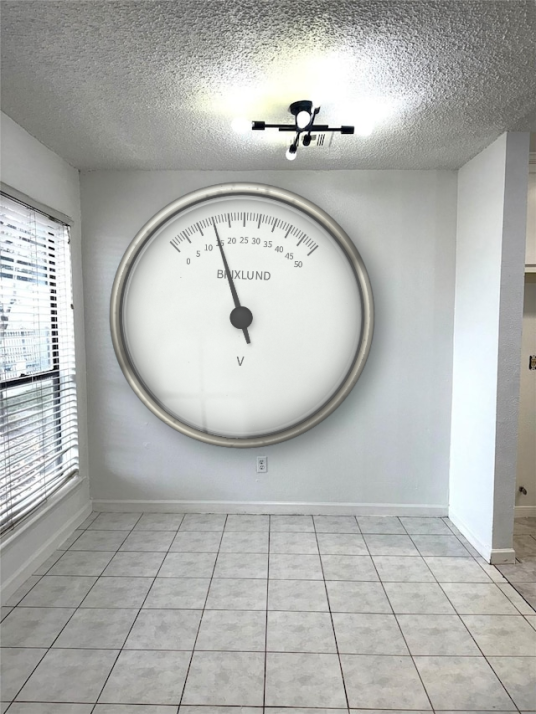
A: 15 V
